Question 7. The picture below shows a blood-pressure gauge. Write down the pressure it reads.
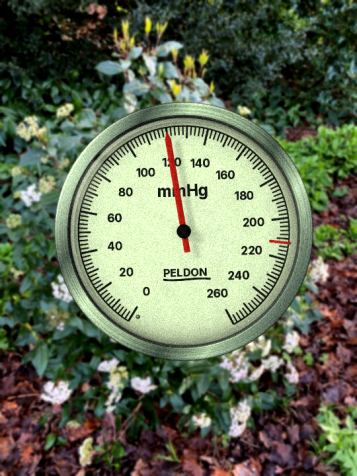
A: 120 mmHg
